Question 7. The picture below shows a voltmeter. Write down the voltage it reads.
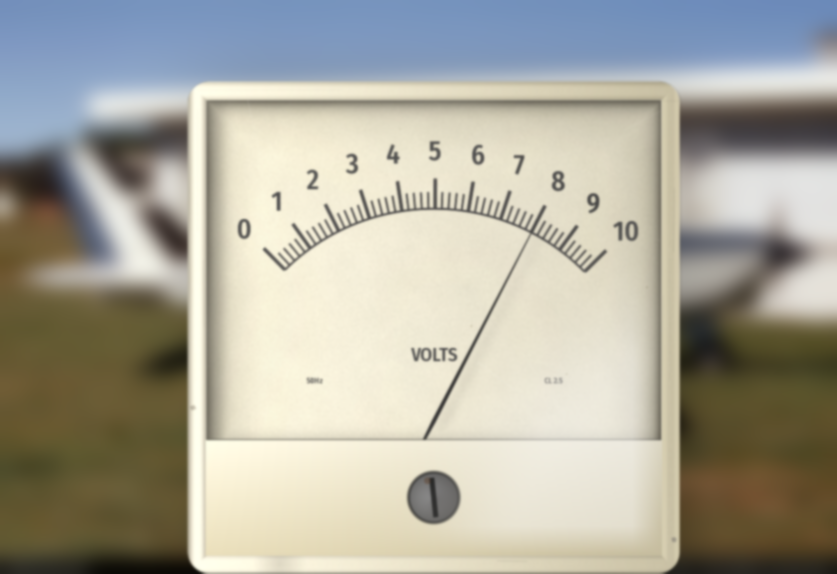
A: 8 V
